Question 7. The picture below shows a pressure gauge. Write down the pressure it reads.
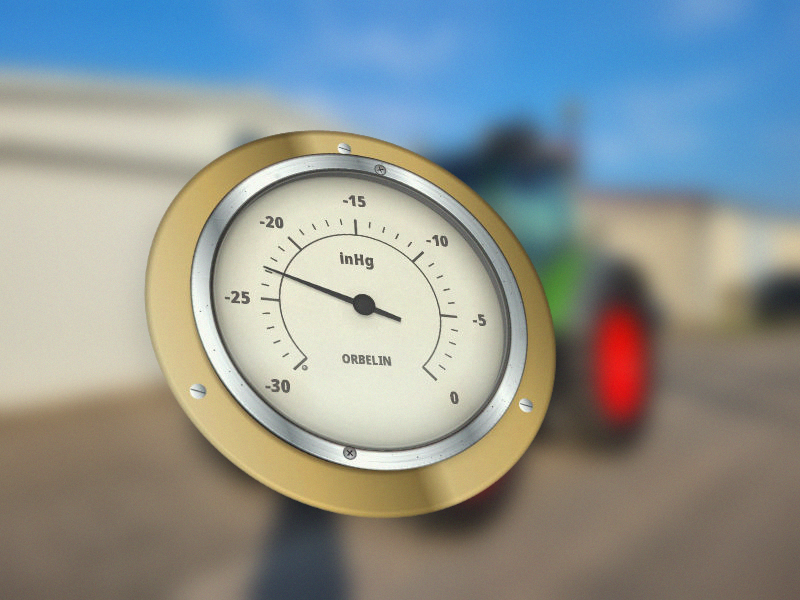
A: -23 inHg
